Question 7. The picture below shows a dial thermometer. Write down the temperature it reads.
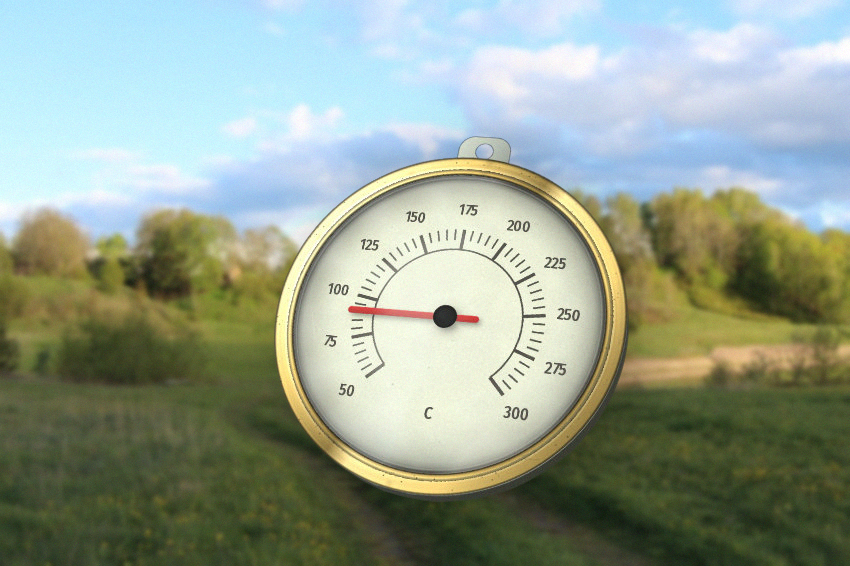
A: 90 °C
